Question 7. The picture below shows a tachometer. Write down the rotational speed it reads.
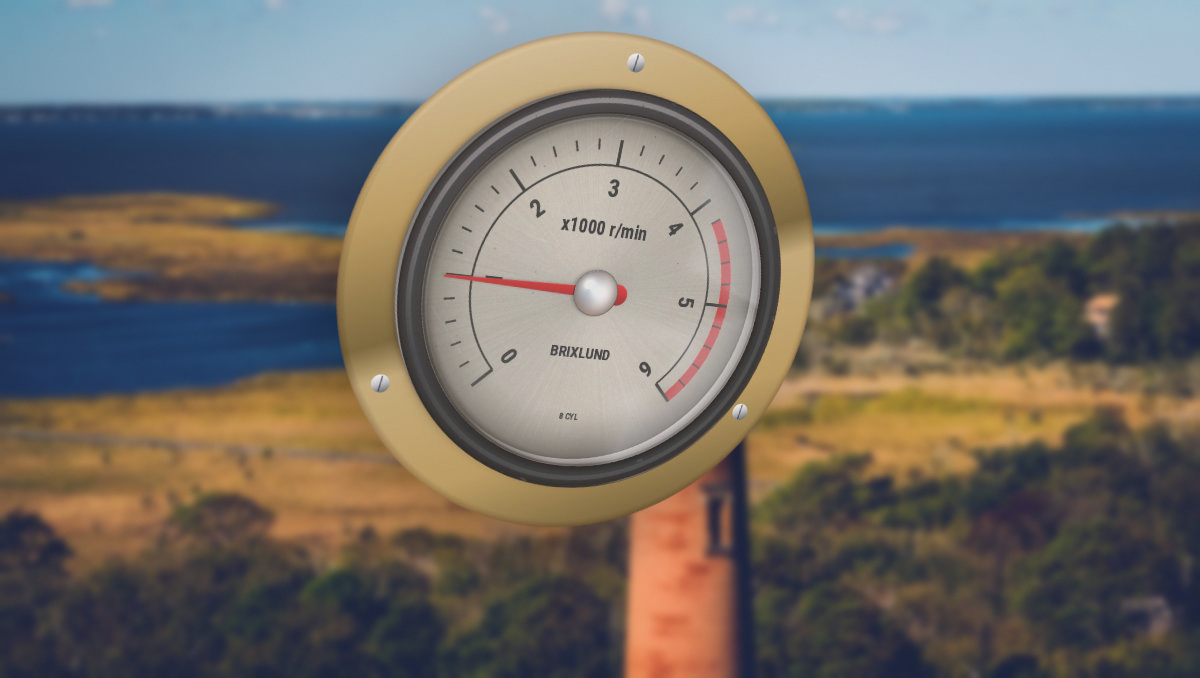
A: 1000 rpm
